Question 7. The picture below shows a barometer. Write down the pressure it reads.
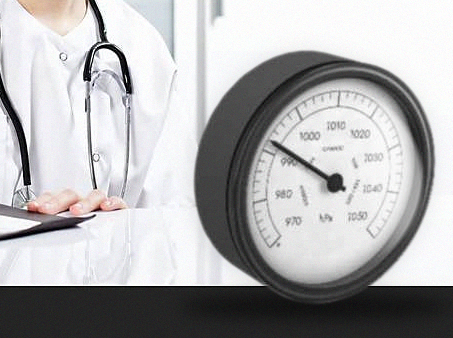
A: 992 hPa
